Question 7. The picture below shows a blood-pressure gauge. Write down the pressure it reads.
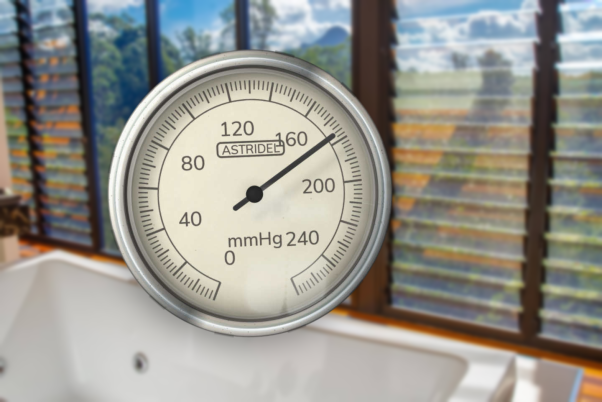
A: 176 mmHg
